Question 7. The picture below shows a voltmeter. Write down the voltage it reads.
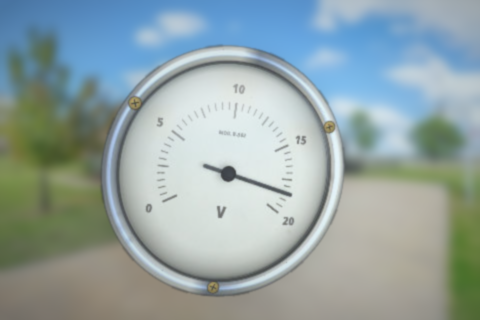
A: 18.5 V
